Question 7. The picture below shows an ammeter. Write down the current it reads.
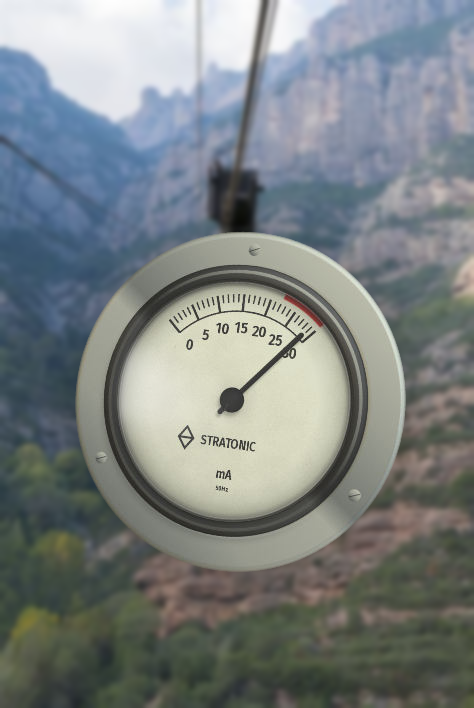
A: 29 mA
